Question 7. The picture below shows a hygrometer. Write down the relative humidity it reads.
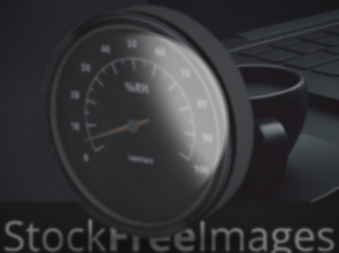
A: 5 %
